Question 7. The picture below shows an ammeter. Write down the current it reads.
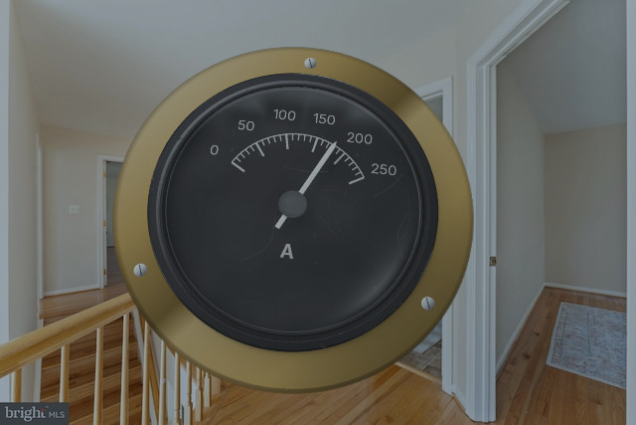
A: 180 A
